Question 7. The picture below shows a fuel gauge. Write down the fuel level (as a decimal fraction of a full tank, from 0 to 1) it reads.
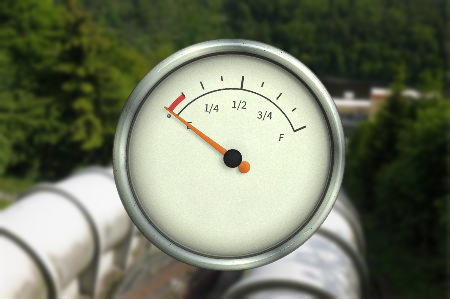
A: 0
